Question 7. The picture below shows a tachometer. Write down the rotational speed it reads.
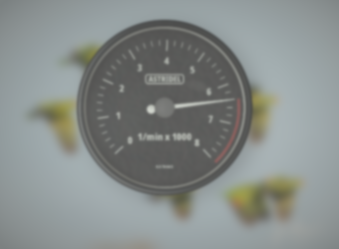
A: 6400 rpm
